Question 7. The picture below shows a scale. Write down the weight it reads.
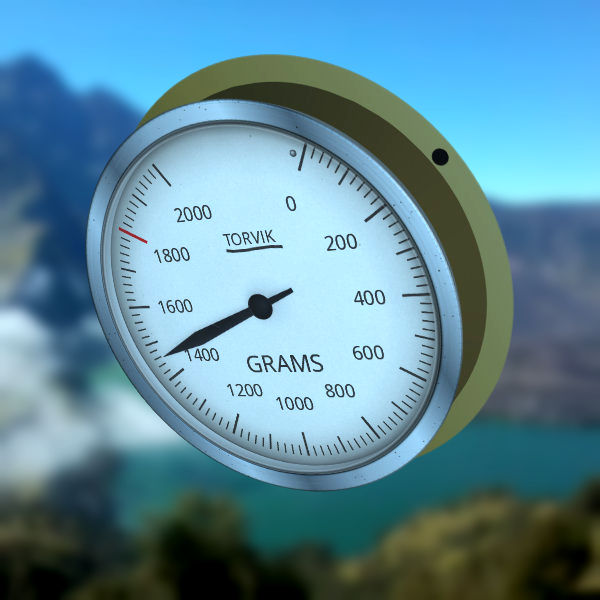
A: 1460 g
